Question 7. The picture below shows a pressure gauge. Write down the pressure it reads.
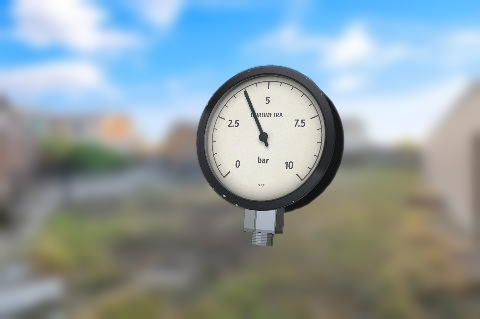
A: 4 bar
